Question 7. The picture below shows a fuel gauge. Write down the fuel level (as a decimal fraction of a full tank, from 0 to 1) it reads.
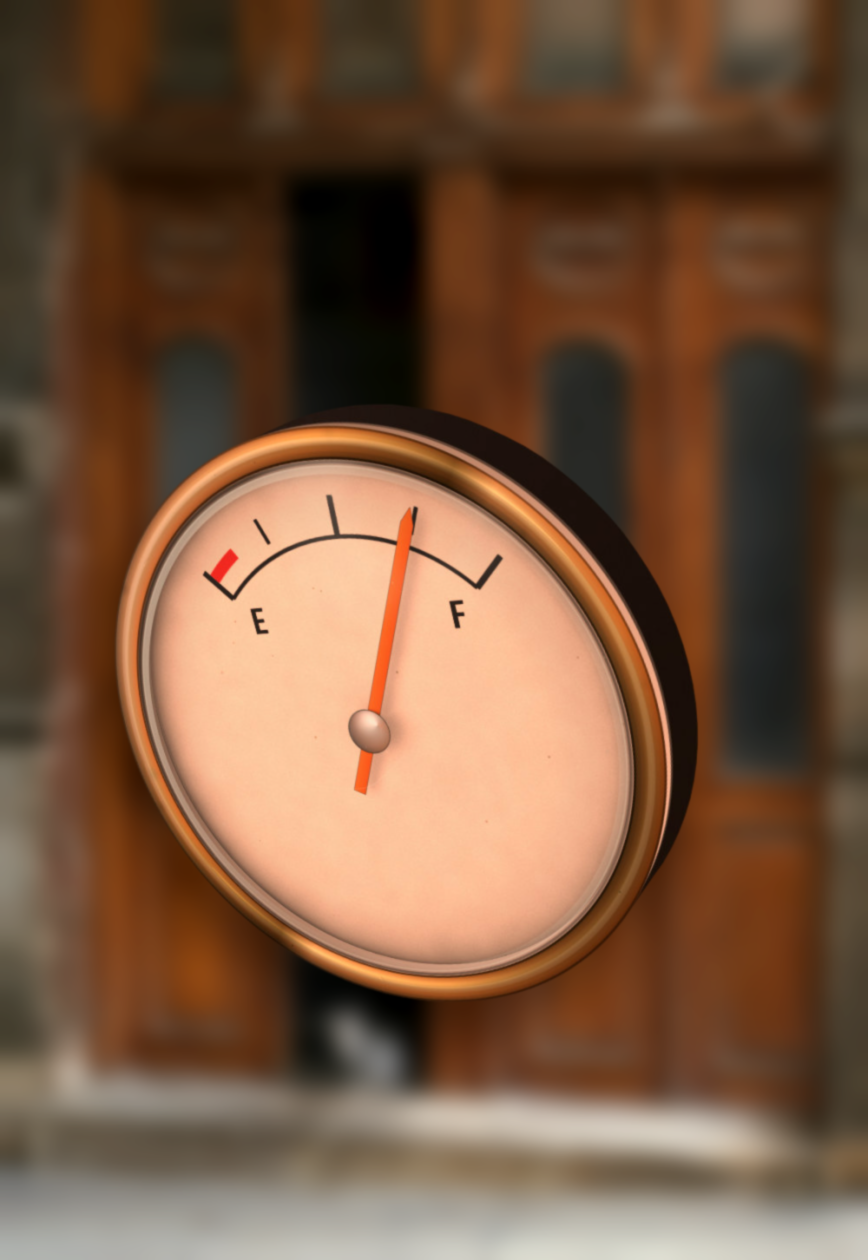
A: 0.75
